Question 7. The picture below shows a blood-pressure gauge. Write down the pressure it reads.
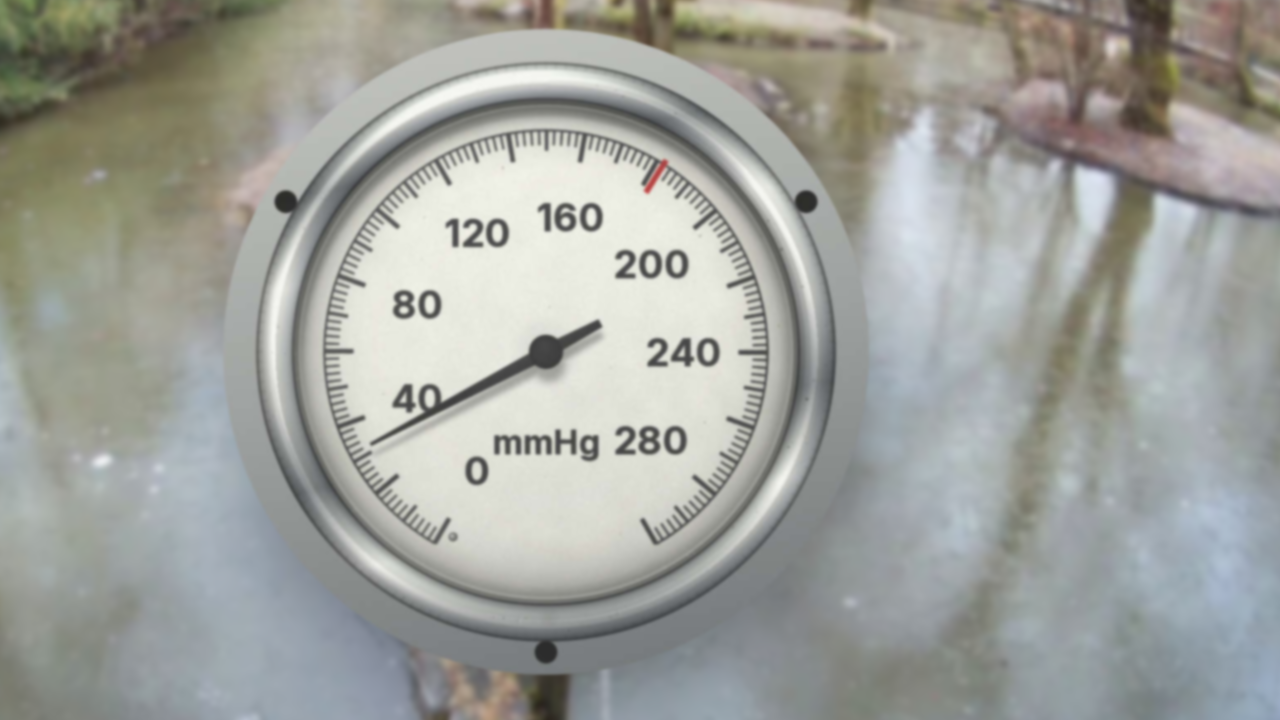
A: 32 mmHg
